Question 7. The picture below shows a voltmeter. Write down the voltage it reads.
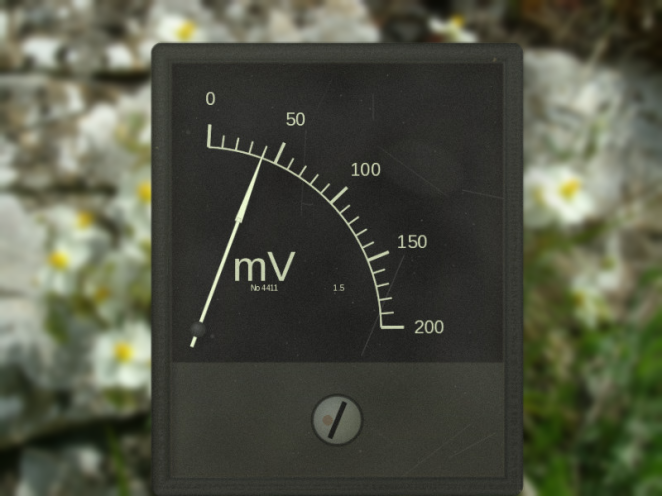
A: 40 mV
